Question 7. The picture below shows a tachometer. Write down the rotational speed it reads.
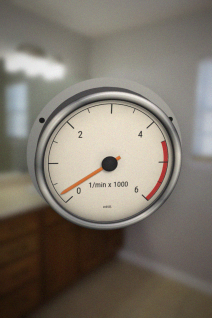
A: 250 rpm
